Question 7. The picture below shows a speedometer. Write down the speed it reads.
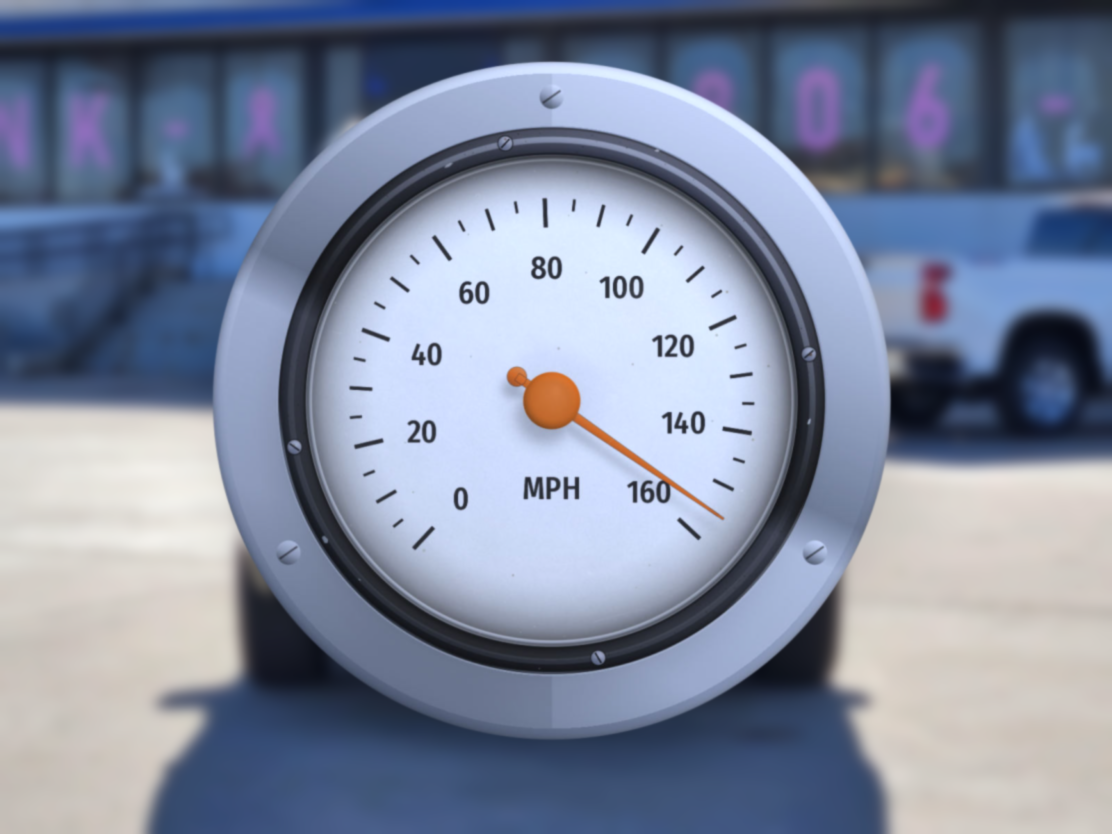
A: 155 mph
